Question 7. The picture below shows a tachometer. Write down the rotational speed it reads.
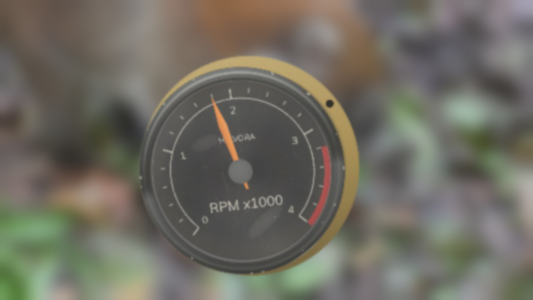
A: 1800 rpm
